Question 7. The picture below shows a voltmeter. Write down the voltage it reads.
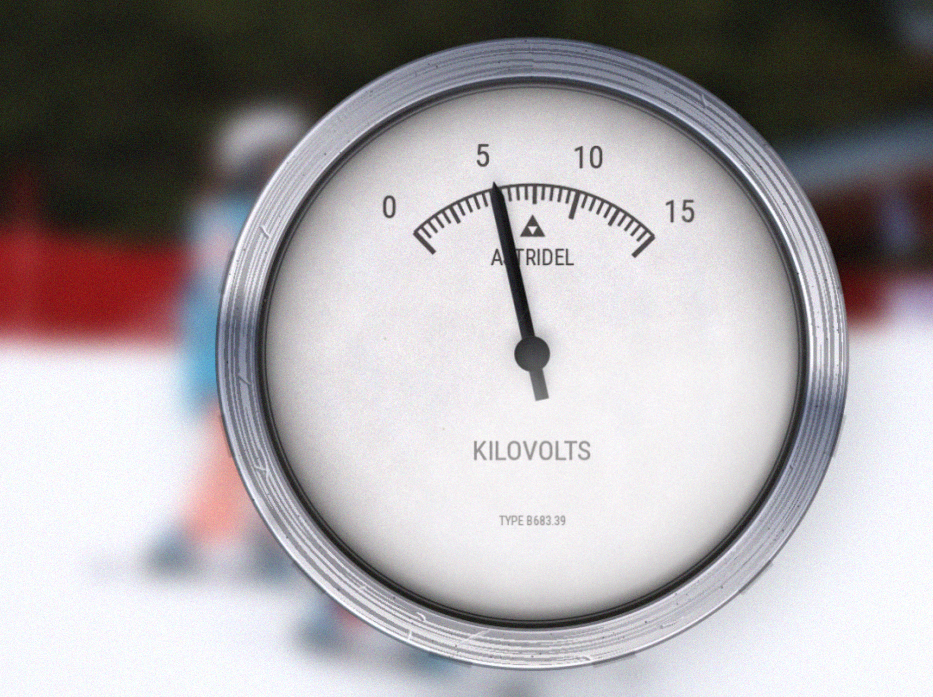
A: 5.25 kV
